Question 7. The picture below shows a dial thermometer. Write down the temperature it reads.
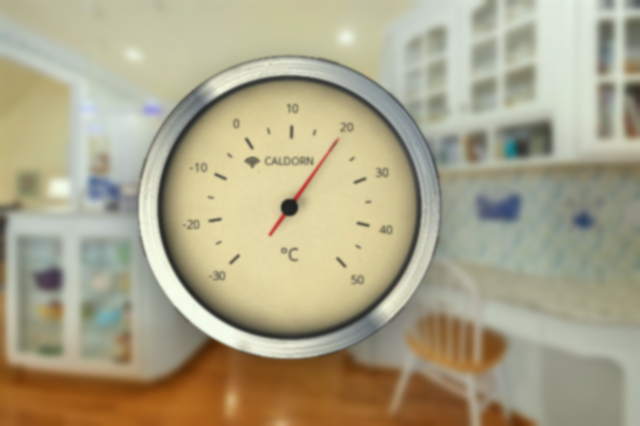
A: 20 °C
